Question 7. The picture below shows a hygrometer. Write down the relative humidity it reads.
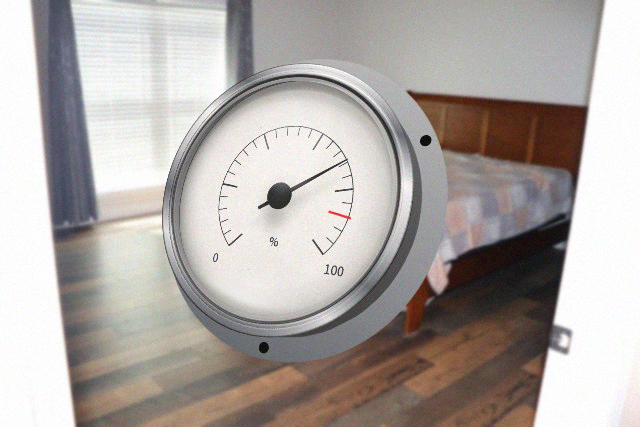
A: 72 %
